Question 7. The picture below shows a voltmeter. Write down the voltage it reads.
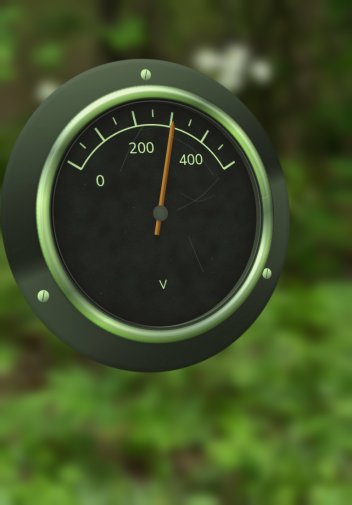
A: 300 V
